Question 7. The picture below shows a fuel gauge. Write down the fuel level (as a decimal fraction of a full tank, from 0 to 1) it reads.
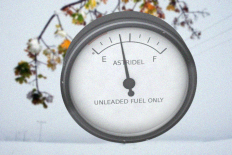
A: 0.375
